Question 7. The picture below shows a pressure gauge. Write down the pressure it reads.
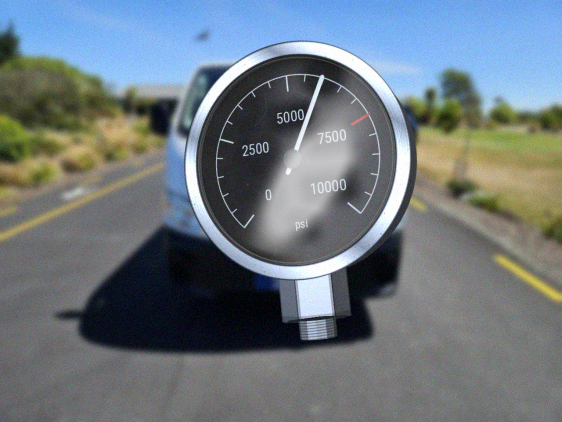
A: 6000 psi
